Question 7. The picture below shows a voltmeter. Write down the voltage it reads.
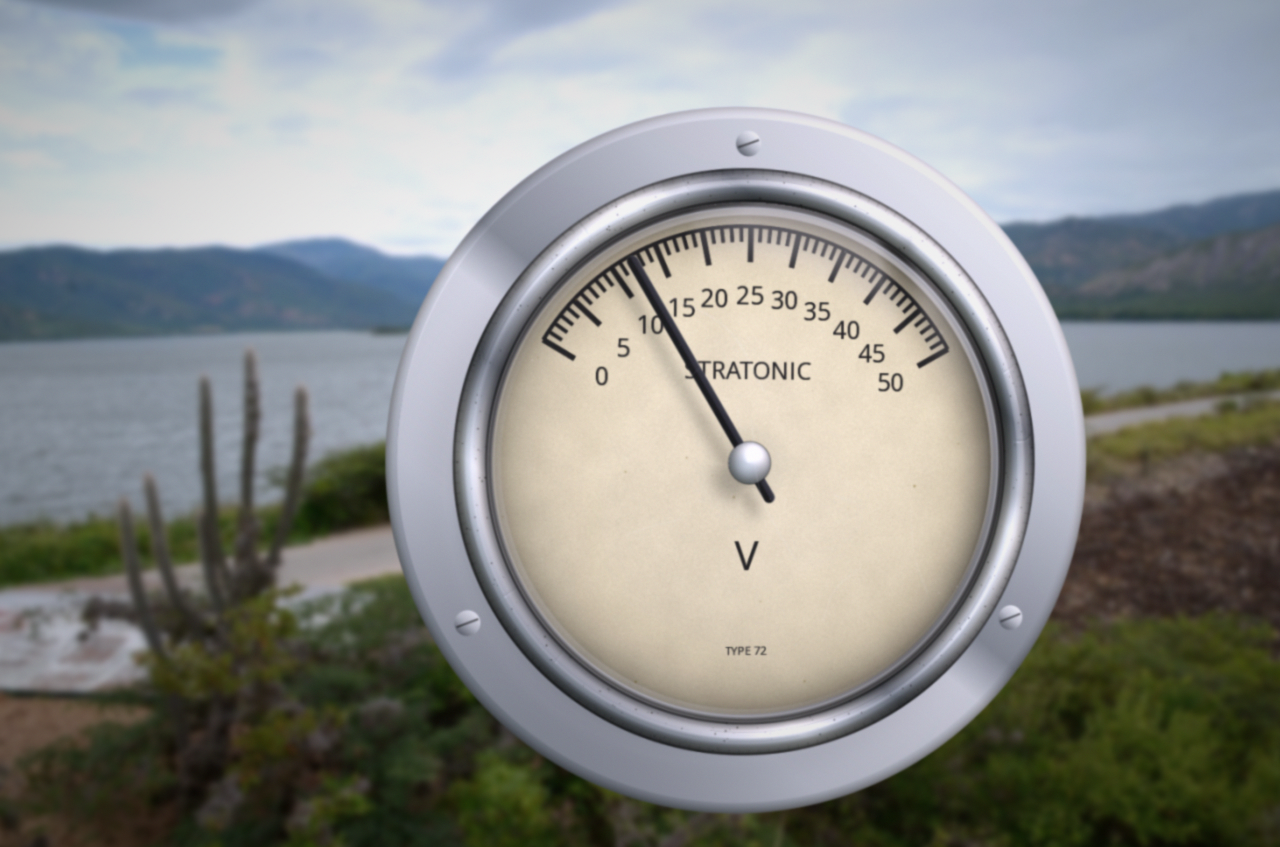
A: 12 V
